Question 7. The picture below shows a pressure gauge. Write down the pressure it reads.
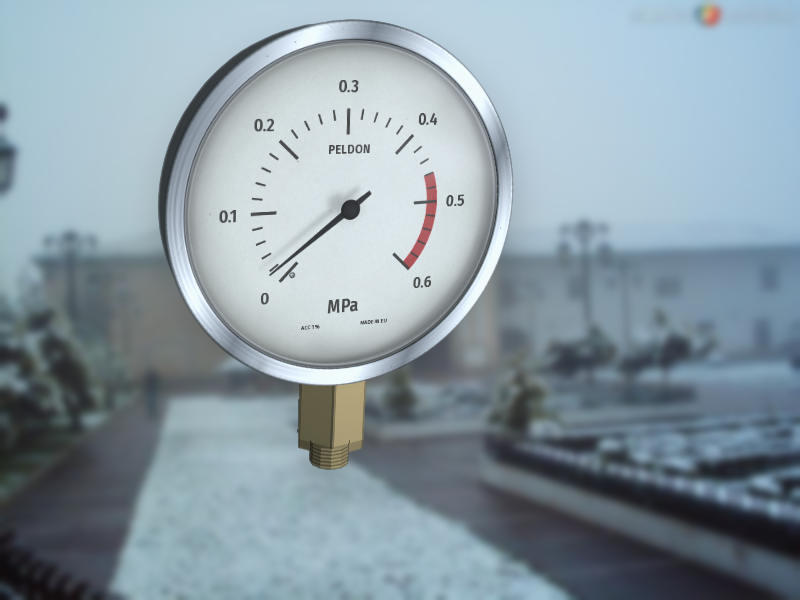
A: 0.02 MPa
